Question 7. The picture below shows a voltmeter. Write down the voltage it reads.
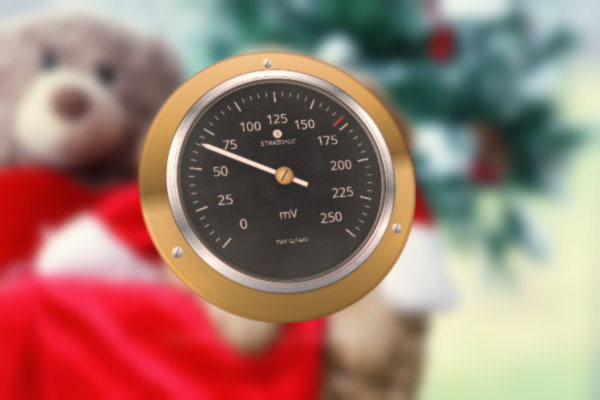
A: 65 mV
